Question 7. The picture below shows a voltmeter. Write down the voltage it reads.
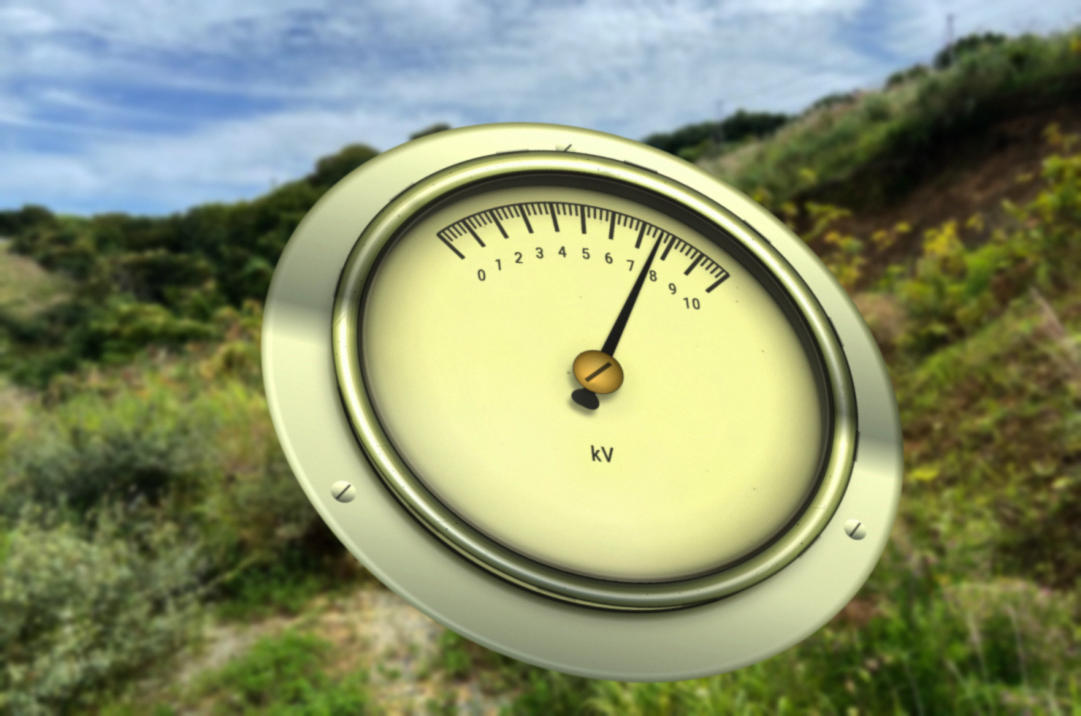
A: 7.6 kV
